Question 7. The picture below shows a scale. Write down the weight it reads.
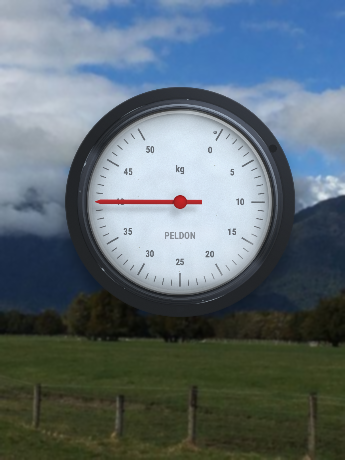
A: 40 kg
